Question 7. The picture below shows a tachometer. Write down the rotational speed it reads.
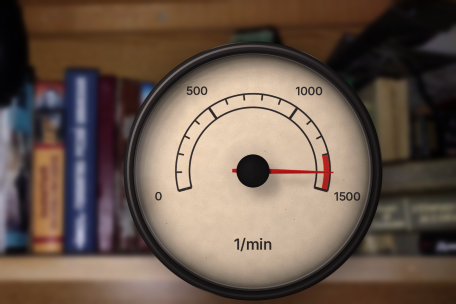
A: 1400 rpm
